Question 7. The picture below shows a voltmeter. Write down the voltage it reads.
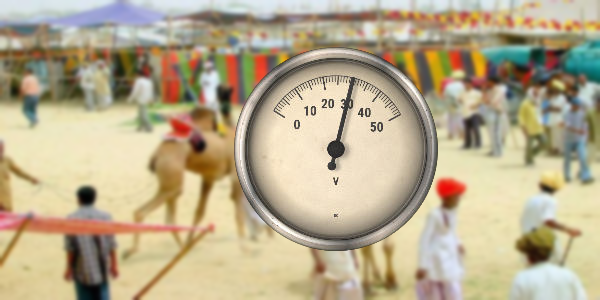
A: 30 V
